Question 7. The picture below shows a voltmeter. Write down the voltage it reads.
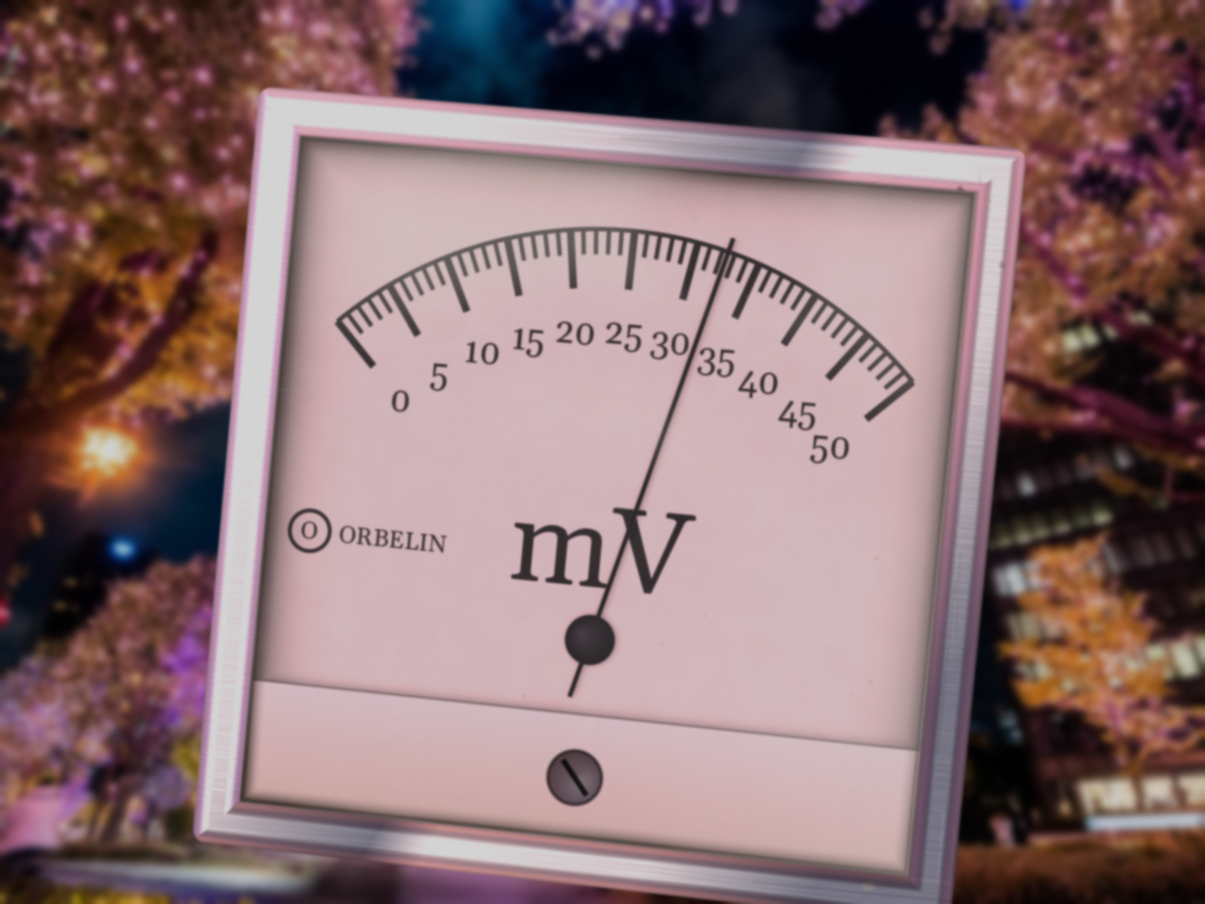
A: 32.5 mV
